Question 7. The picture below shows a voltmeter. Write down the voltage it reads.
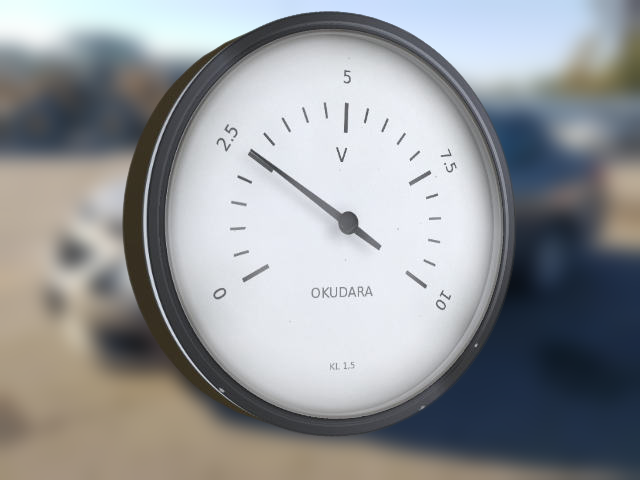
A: 2.5 V
